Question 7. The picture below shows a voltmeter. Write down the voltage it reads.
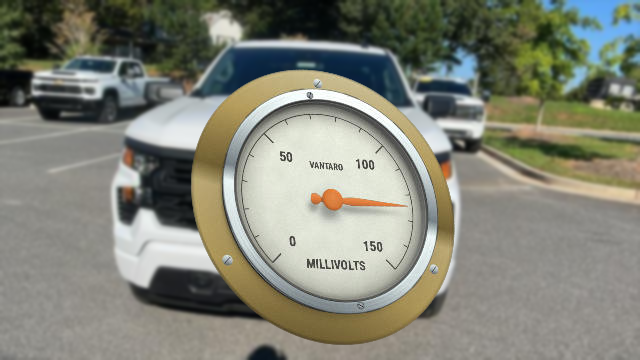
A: 125 mV
